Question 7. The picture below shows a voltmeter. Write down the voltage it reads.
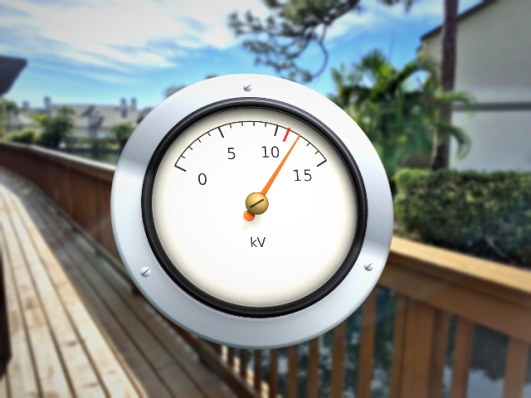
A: 12 kV
